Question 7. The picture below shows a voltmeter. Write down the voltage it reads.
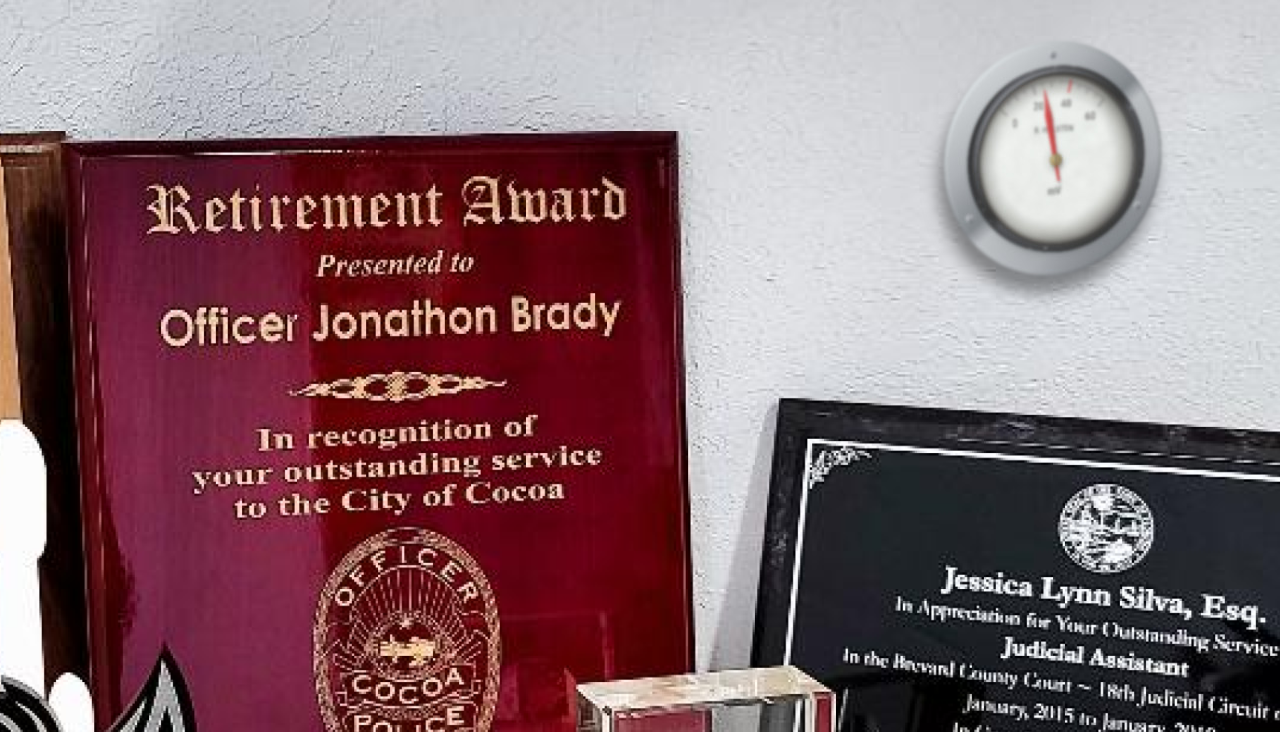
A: 25 mV
